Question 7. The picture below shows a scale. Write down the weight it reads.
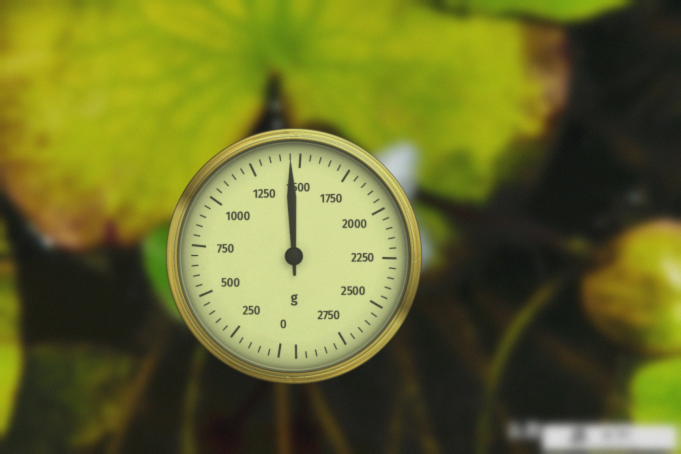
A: 1450 g
